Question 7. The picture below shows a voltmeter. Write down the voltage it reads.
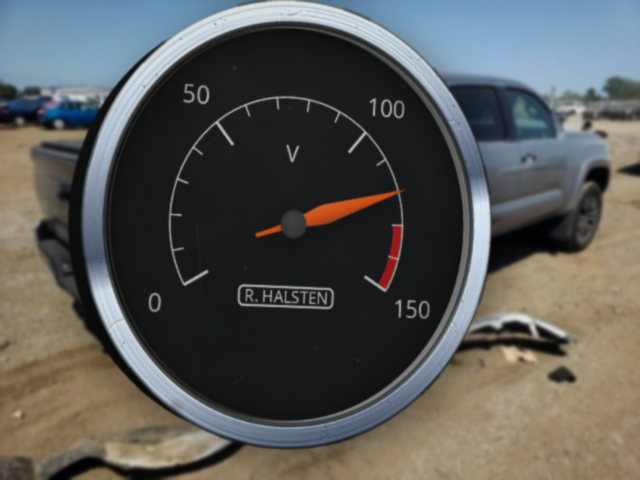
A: 120 V
